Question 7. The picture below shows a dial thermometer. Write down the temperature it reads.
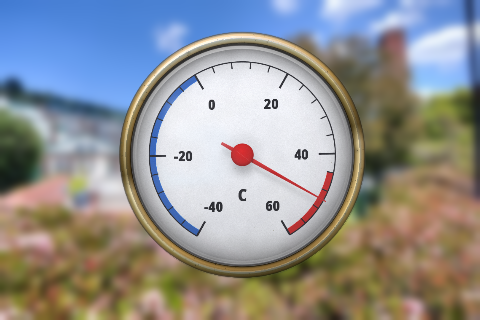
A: 50 °C
